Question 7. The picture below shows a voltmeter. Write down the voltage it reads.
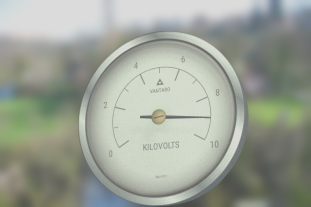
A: 9 kV
